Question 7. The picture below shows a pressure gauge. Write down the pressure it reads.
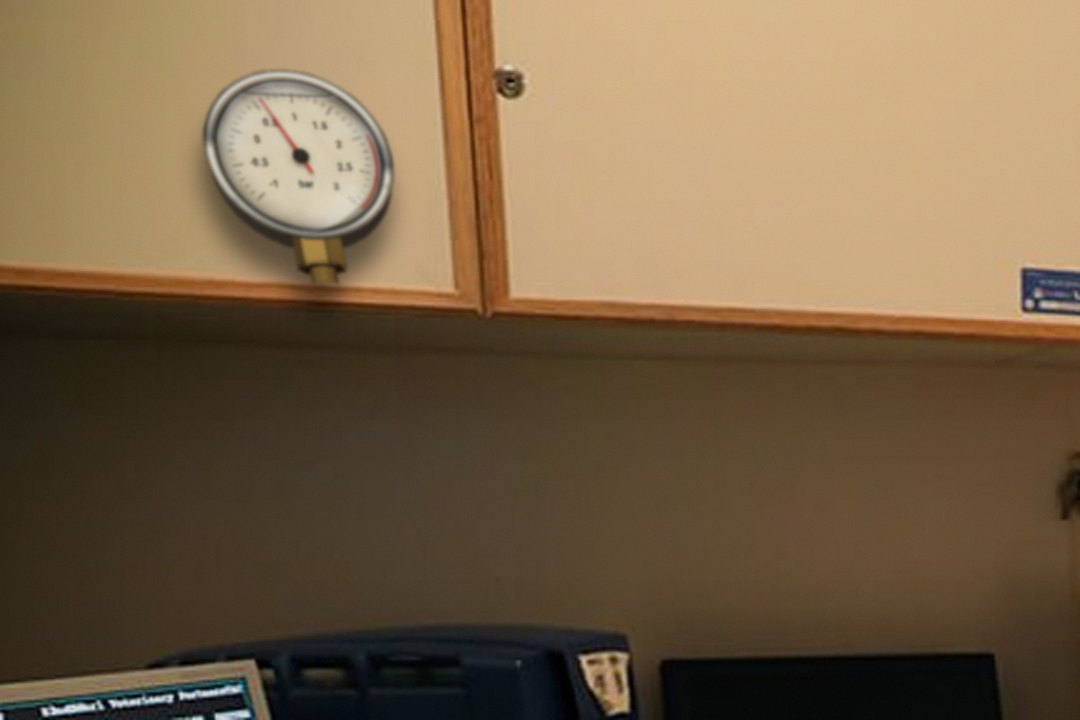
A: 0.6 bar
